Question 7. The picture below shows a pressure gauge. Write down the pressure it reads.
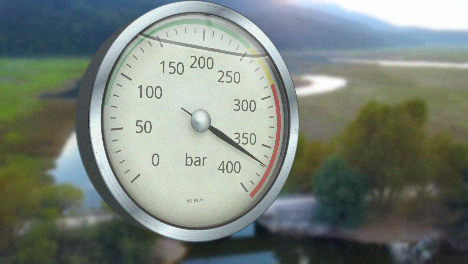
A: 370 bar
